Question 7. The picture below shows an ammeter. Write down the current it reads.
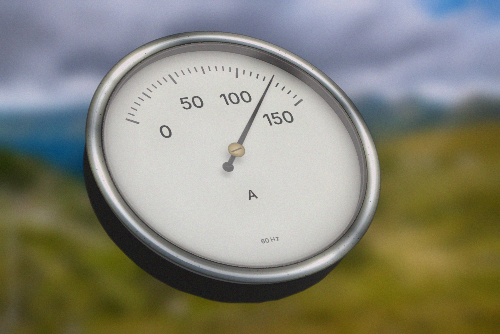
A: 125 A
